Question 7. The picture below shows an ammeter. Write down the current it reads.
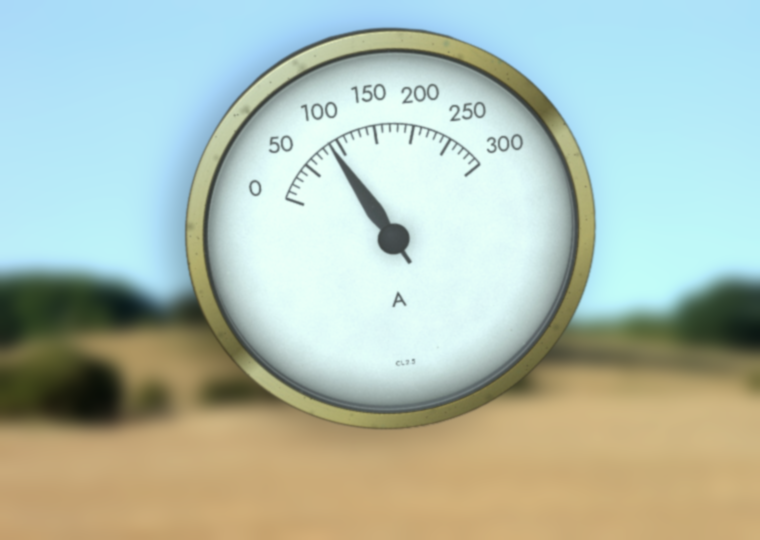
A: 90 A
